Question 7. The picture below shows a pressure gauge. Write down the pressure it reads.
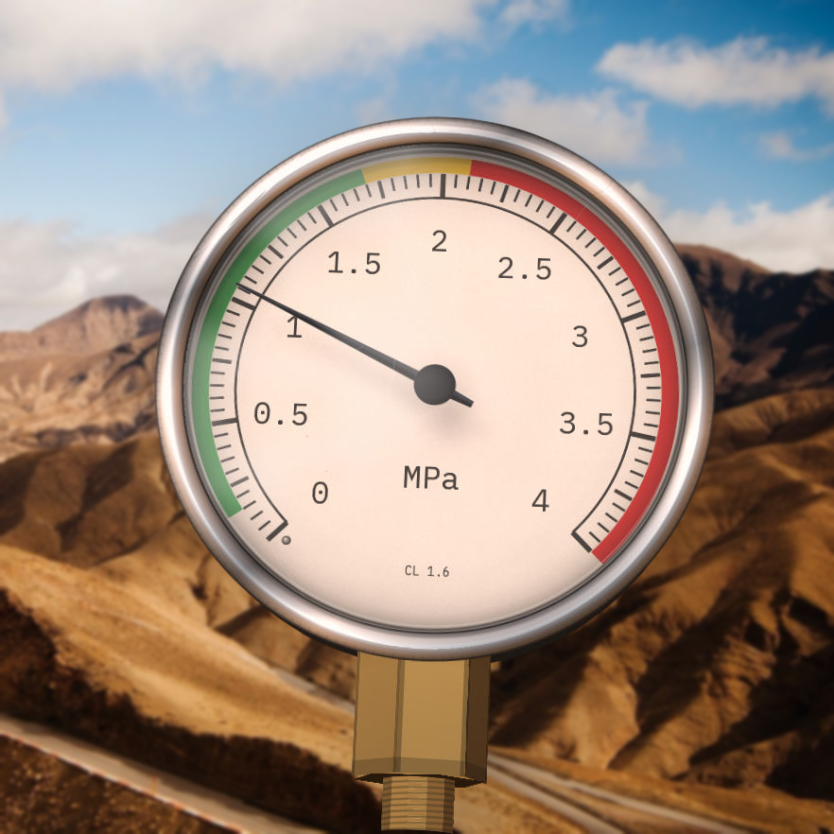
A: 1.05 MPa
